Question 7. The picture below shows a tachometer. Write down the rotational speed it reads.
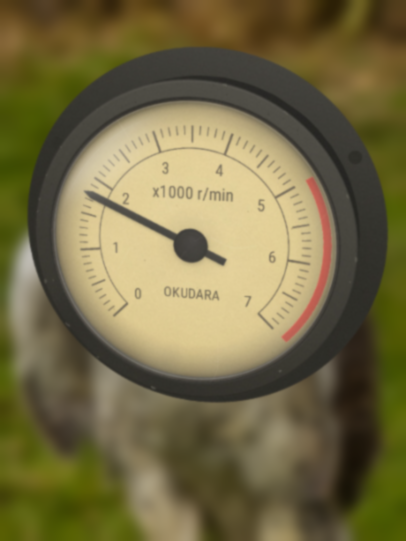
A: 1800 rpm
